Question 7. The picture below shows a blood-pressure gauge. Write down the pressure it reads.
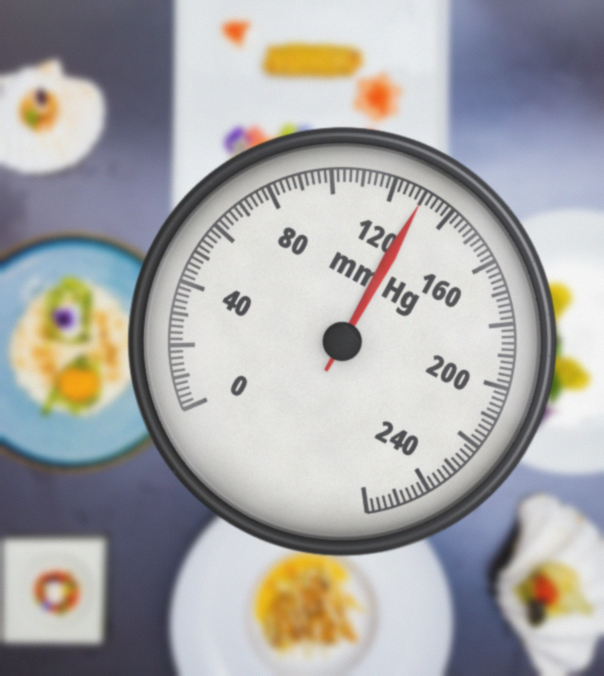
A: 130 mmHg
